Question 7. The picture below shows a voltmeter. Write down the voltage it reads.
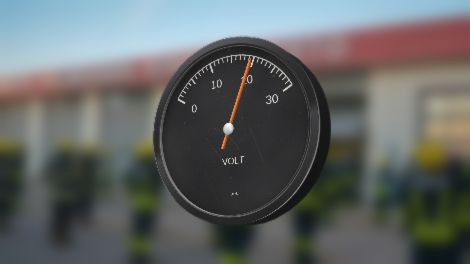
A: 20 V
